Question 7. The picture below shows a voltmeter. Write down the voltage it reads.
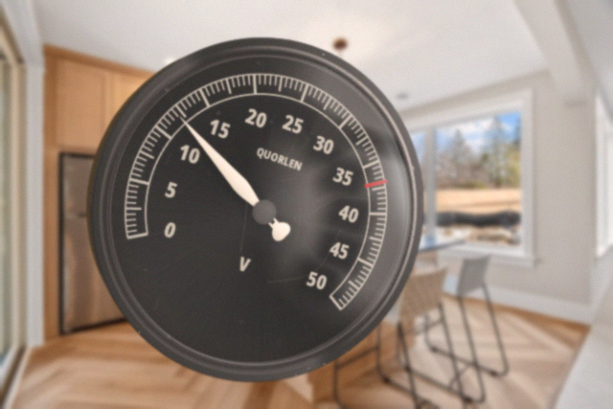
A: 12 V
